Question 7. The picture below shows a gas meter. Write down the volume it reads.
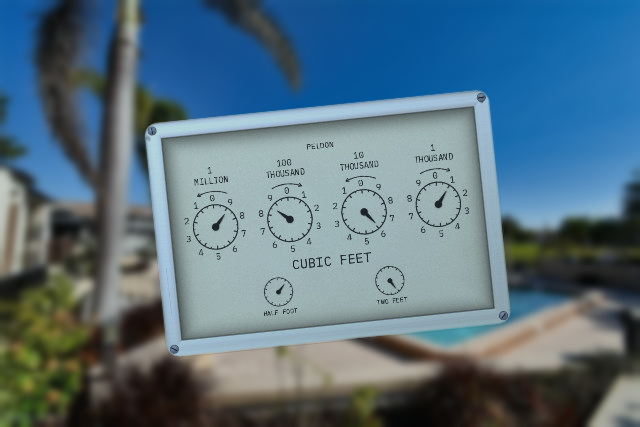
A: 886100 ft³
